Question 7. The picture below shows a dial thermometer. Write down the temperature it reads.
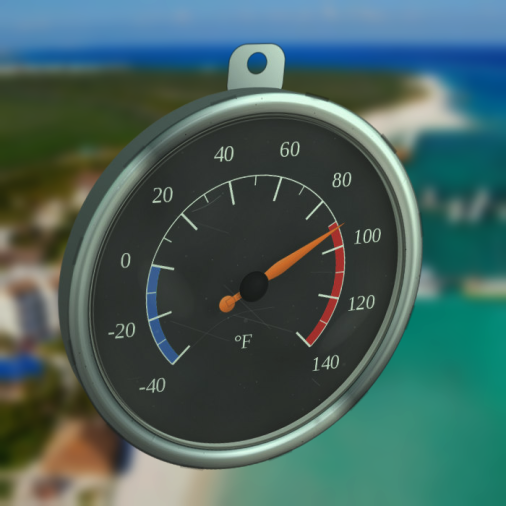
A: 90 °F
